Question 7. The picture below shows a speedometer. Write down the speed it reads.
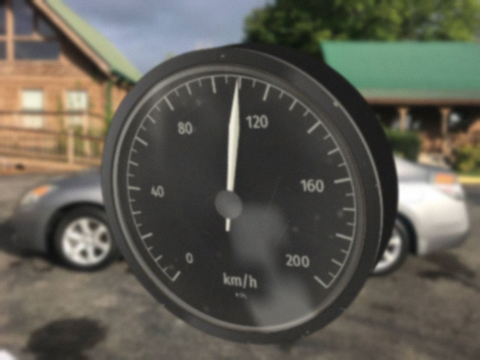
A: 110 km/h
